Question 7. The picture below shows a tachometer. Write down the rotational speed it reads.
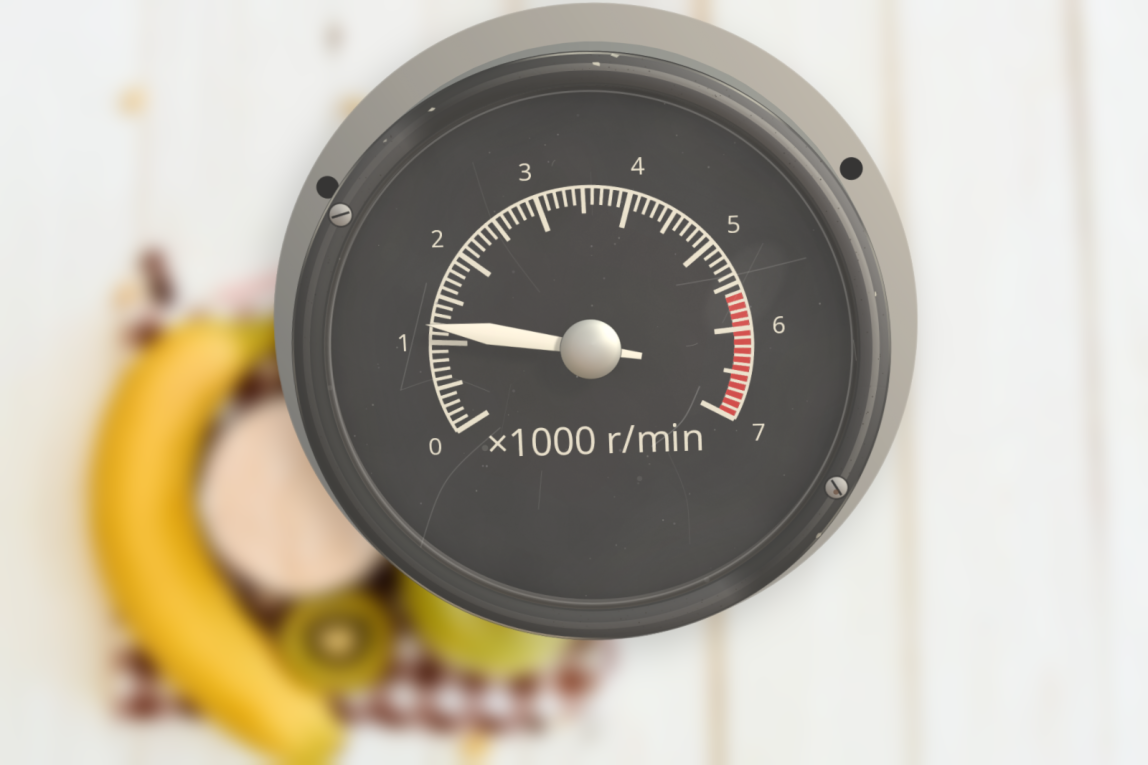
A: 1200 rpm
